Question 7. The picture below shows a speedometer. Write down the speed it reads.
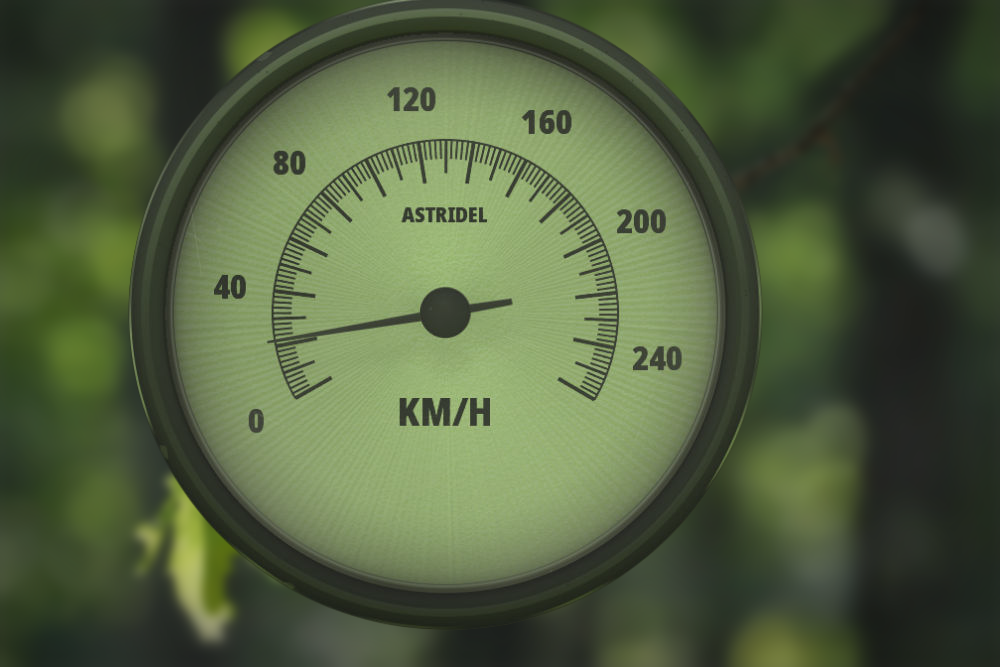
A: 22 km/h
